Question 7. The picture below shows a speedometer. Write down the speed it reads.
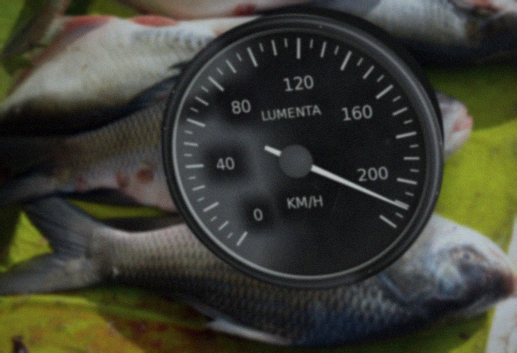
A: 210 km/h
